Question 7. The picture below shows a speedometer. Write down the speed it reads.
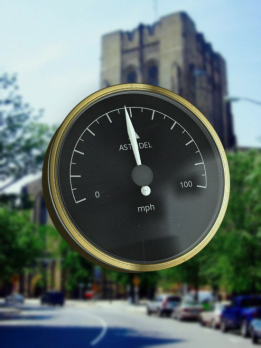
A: 47.5 mph
